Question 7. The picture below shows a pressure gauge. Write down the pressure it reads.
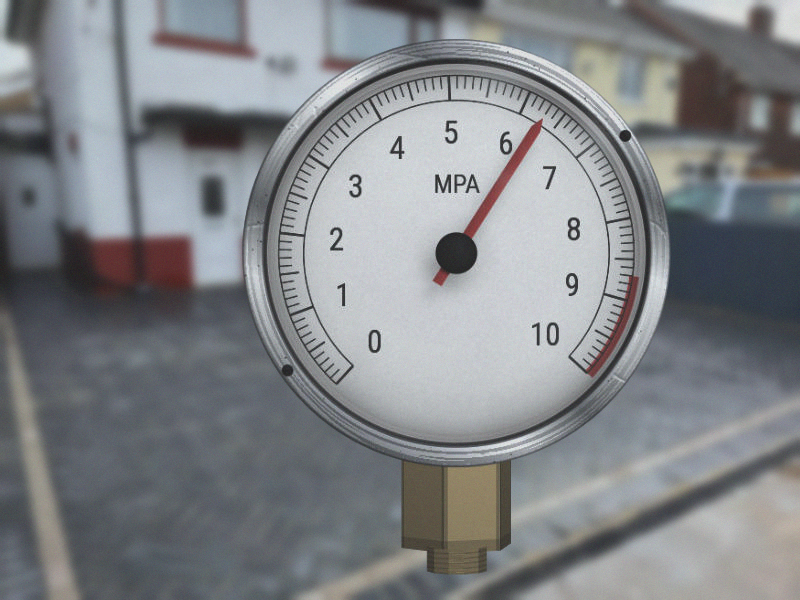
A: 6.3 MPa
